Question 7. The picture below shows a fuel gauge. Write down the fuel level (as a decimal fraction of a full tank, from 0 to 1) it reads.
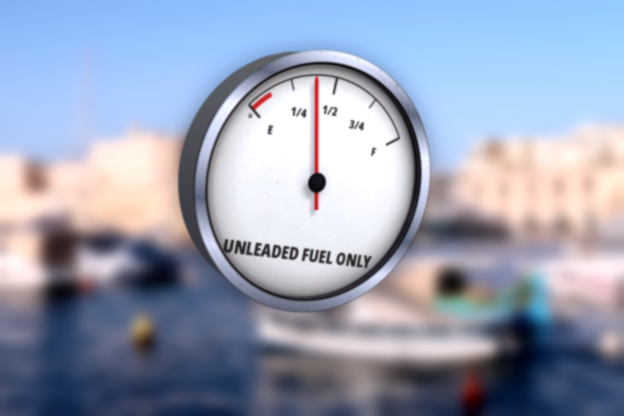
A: 0.375
